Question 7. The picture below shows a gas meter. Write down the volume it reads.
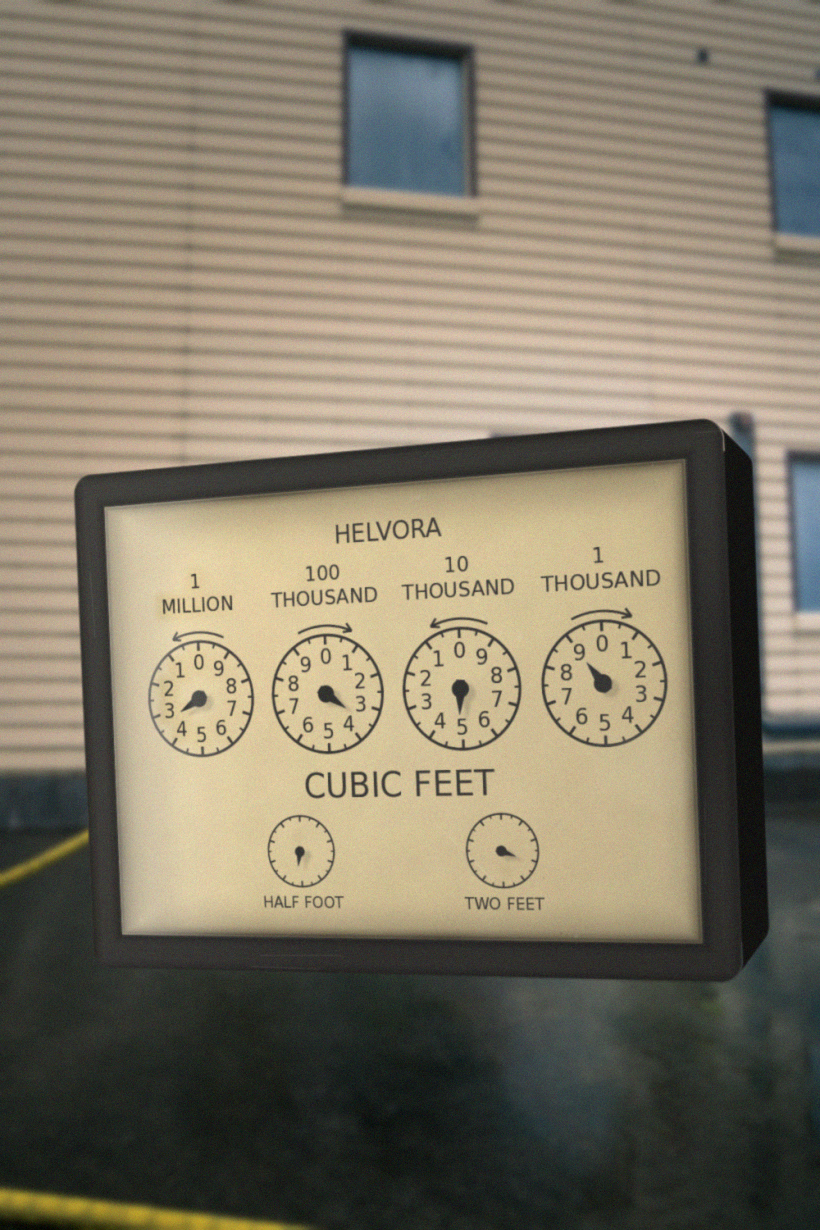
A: 334900 ft³
